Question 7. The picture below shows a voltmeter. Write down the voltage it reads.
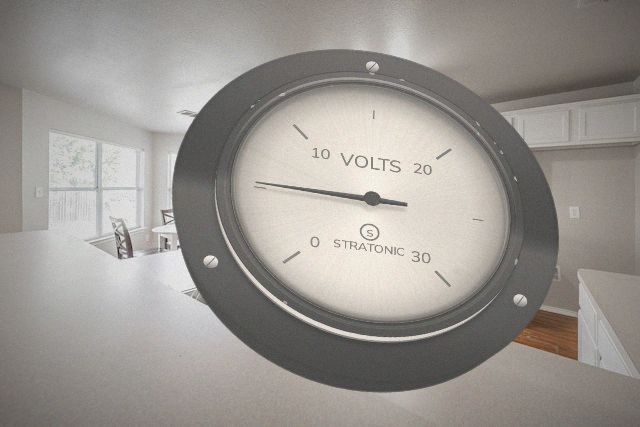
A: 5 V
